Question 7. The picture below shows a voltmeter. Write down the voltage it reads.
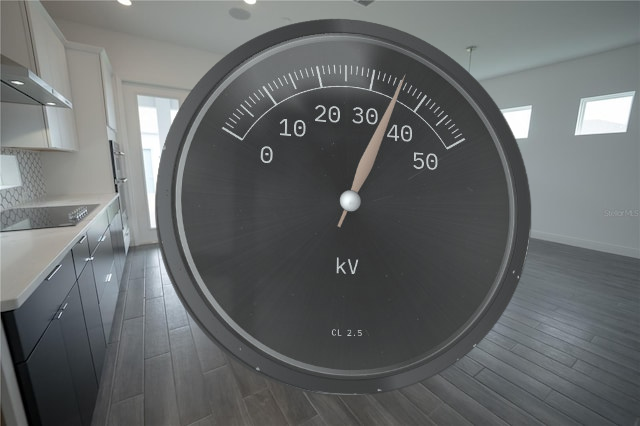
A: 35 kV
